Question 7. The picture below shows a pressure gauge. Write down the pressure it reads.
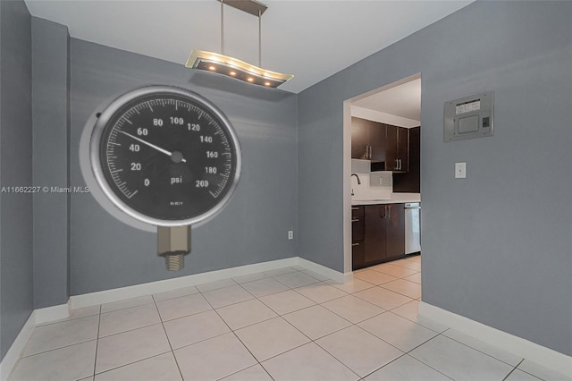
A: 50 psi
